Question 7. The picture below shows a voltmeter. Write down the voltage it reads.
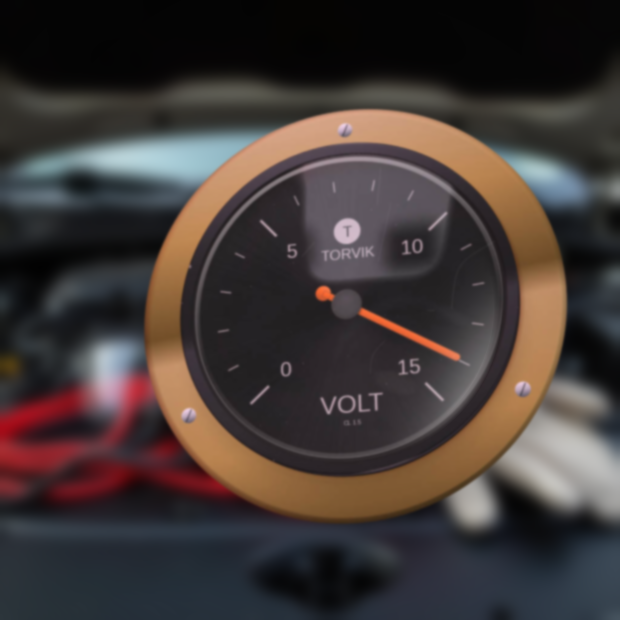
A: 14 V
